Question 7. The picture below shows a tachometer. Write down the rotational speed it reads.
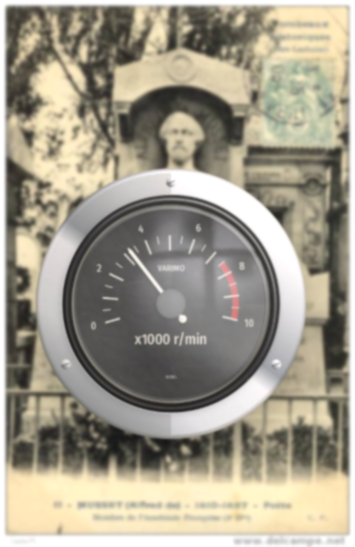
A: 3250 rpm
